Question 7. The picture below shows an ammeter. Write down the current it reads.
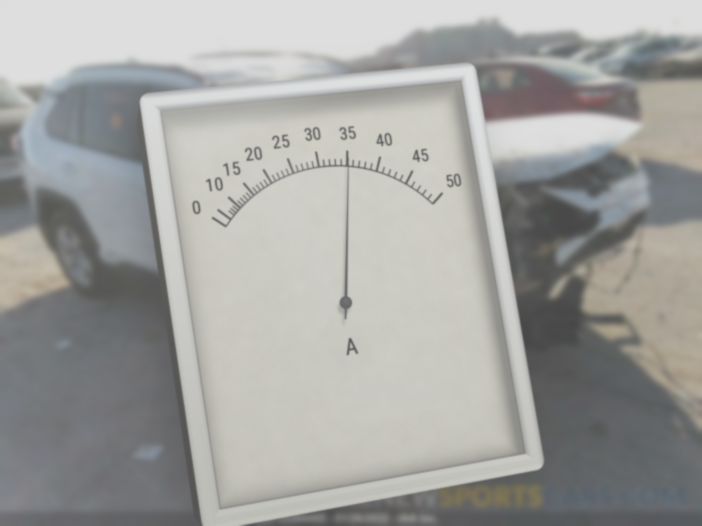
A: 35 A
